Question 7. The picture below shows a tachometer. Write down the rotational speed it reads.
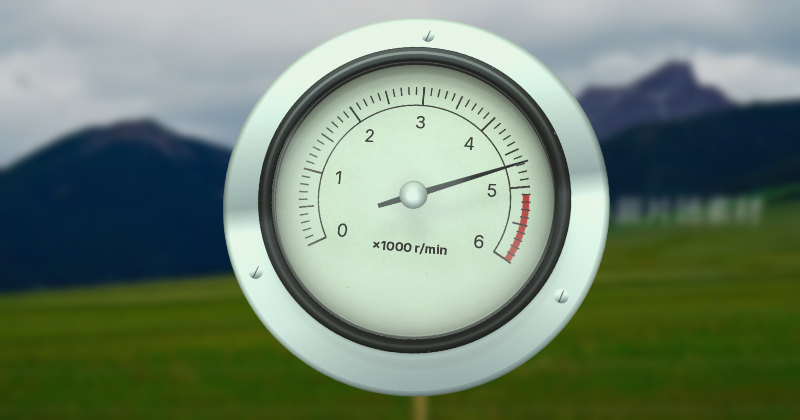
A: 4700 rpm
